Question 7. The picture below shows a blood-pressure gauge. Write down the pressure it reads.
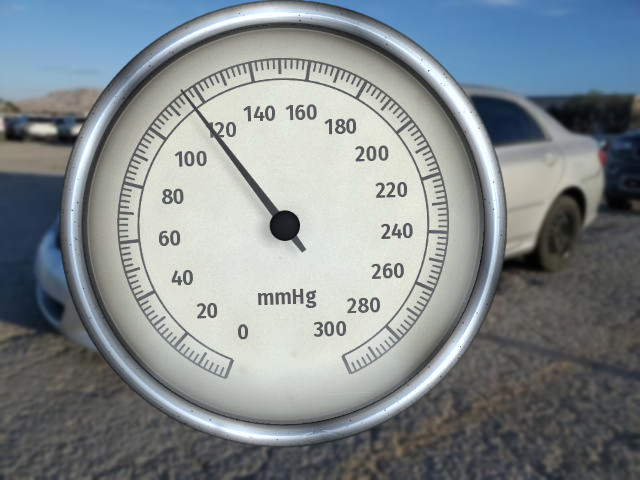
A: 116 mmHg
